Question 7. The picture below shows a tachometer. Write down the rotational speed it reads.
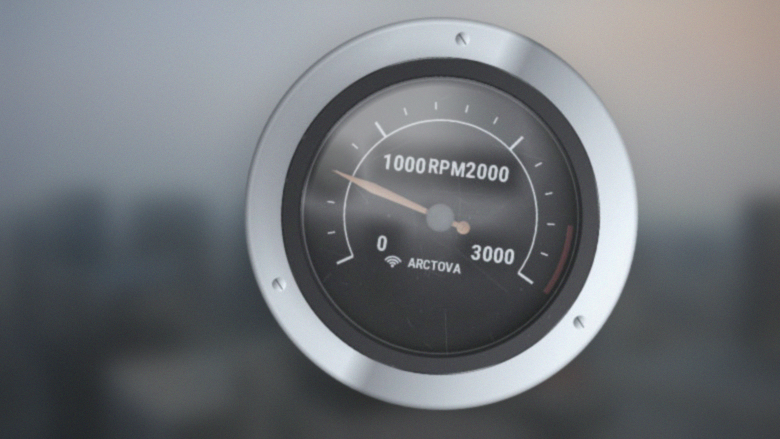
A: 600 rpm
